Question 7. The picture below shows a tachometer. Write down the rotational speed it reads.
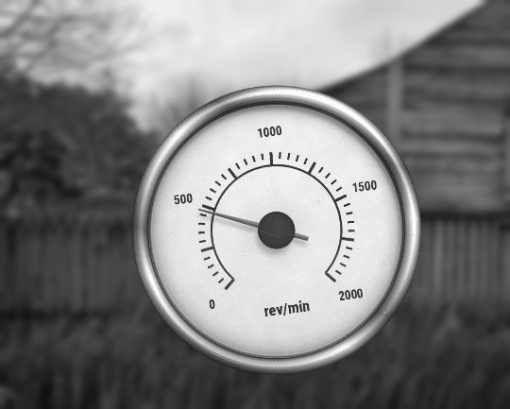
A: 475 rpm
